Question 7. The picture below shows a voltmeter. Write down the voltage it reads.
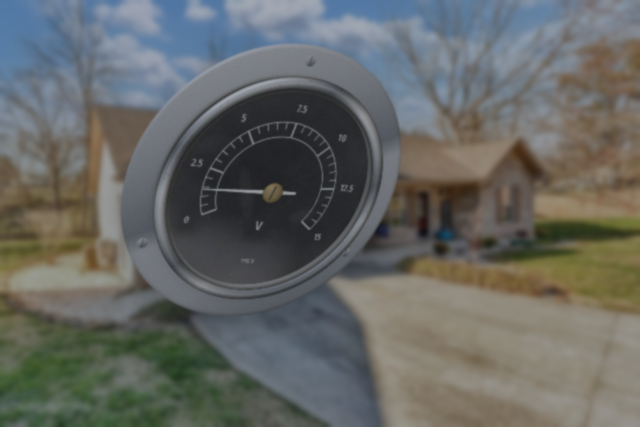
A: 1.5 V
